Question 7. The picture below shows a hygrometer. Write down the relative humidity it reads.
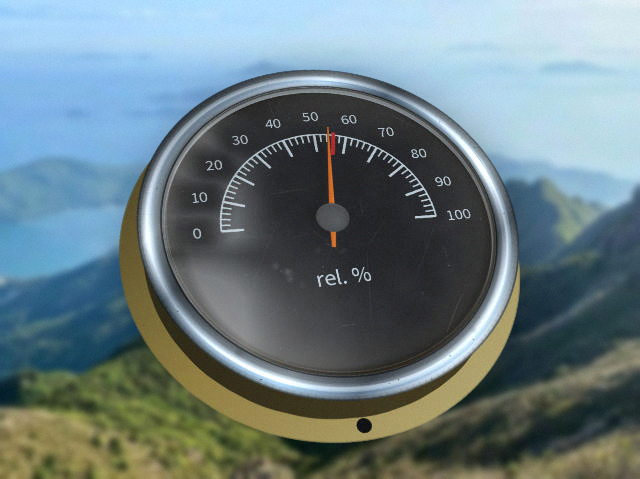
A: 54 %
